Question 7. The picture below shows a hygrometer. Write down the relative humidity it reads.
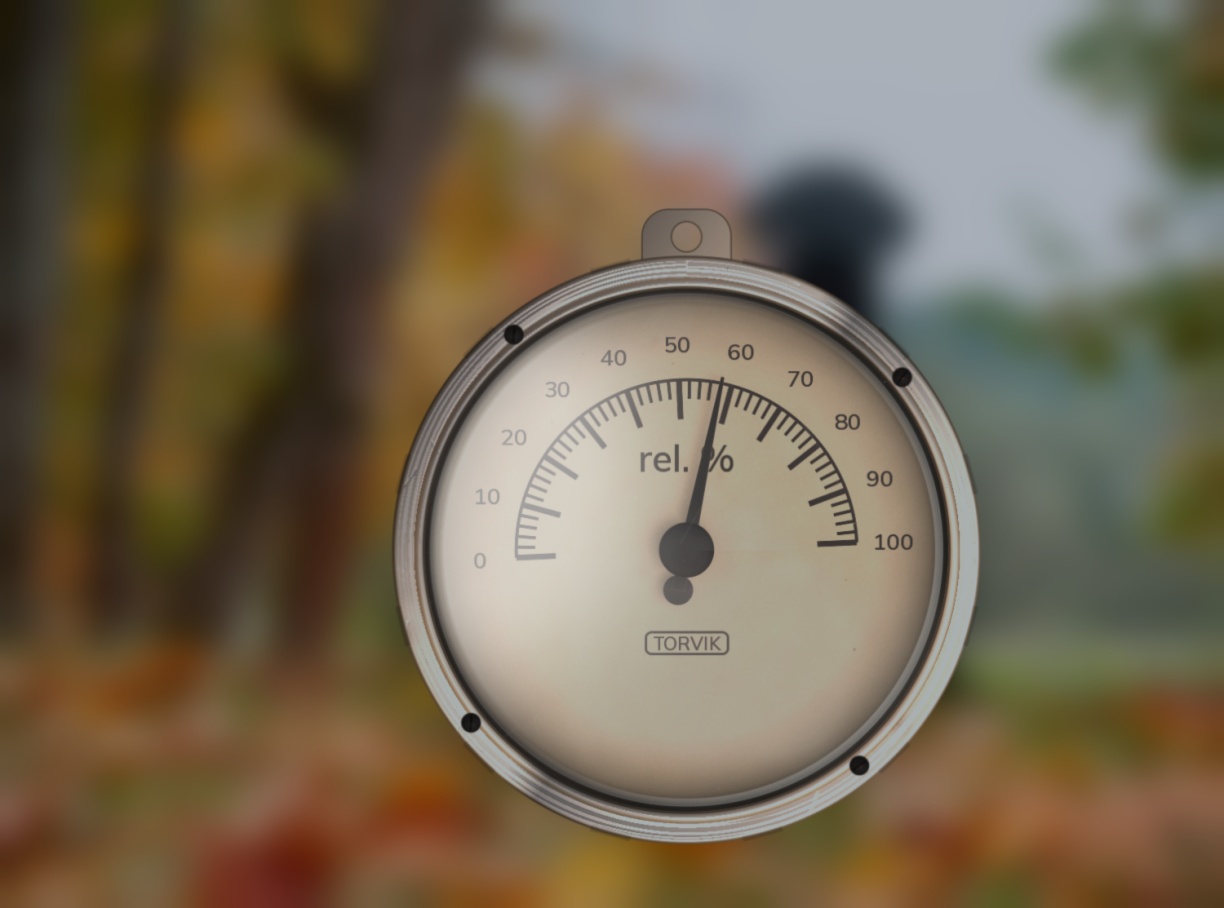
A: 58 %
